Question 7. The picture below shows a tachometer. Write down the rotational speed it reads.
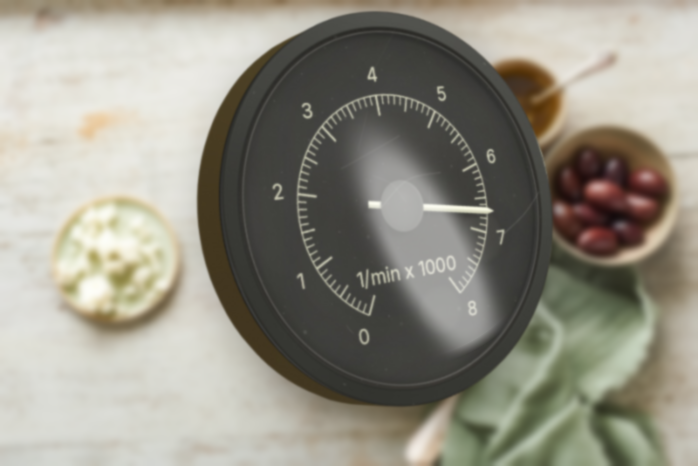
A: 6700 rpm
